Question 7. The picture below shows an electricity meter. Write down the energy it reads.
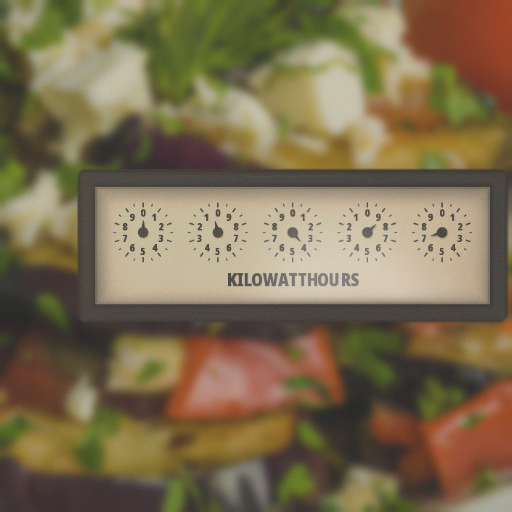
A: 387 kWh
